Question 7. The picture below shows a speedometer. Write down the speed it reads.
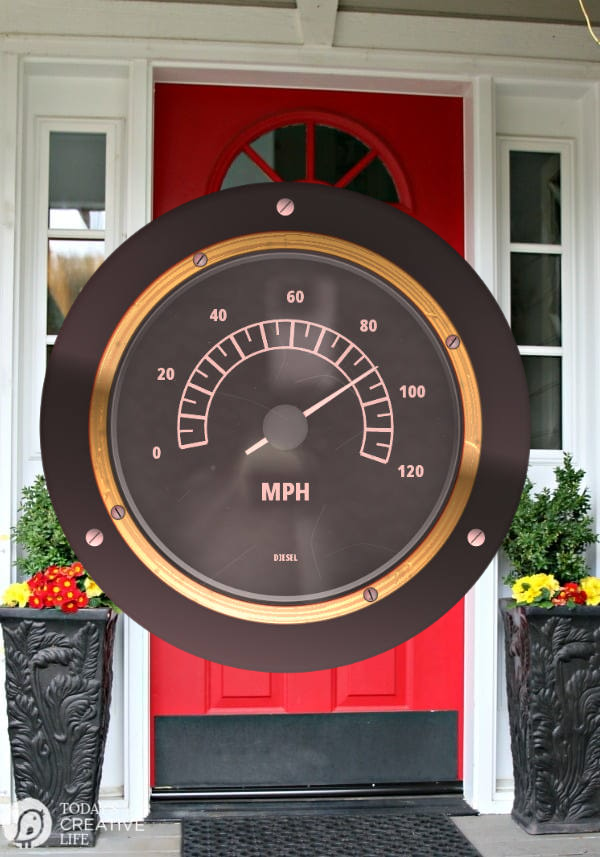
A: 90 mph
